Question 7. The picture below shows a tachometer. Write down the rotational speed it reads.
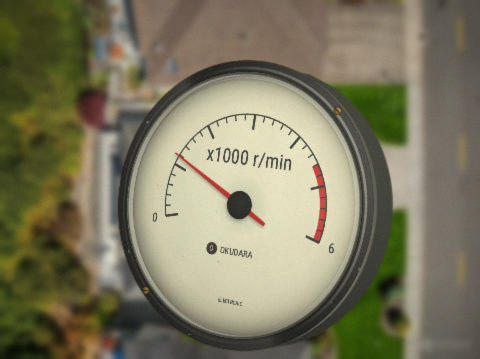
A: 1200 rpm
